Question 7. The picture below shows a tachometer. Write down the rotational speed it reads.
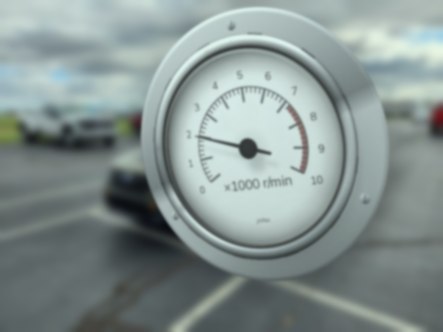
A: 2000 rpm
